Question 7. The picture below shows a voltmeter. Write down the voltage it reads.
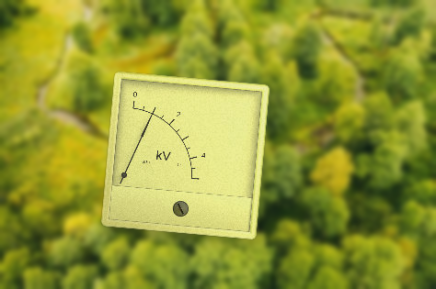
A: 1 kV
